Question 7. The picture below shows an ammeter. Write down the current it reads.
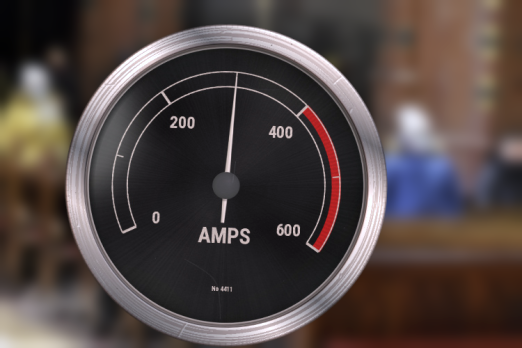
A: 300 A
